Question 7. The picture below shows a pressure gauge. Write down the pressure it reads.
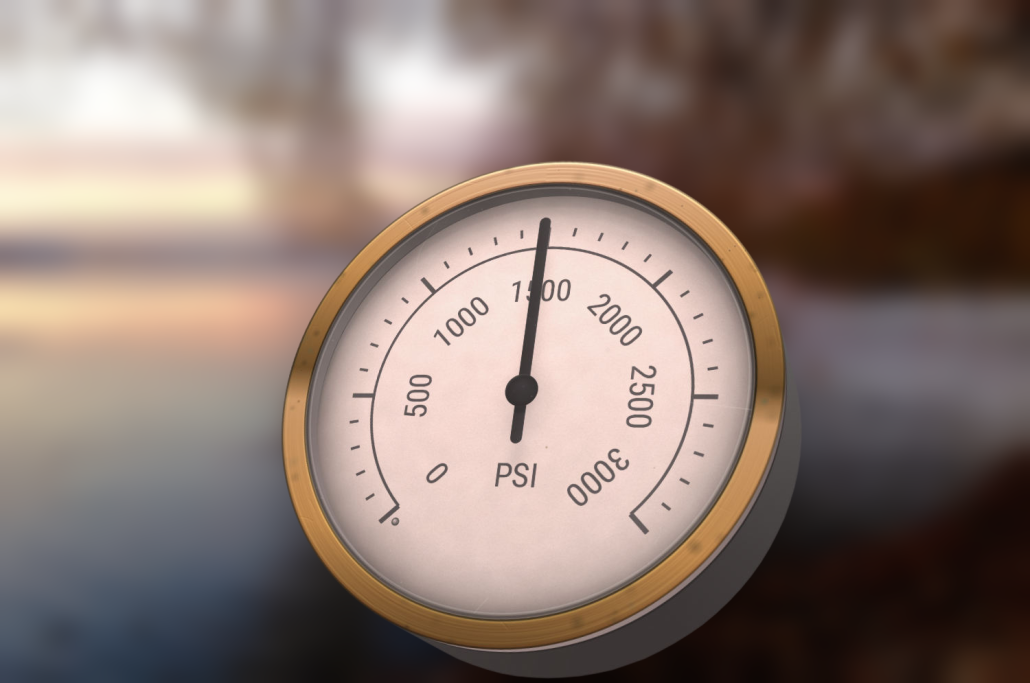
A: 1500 psi
